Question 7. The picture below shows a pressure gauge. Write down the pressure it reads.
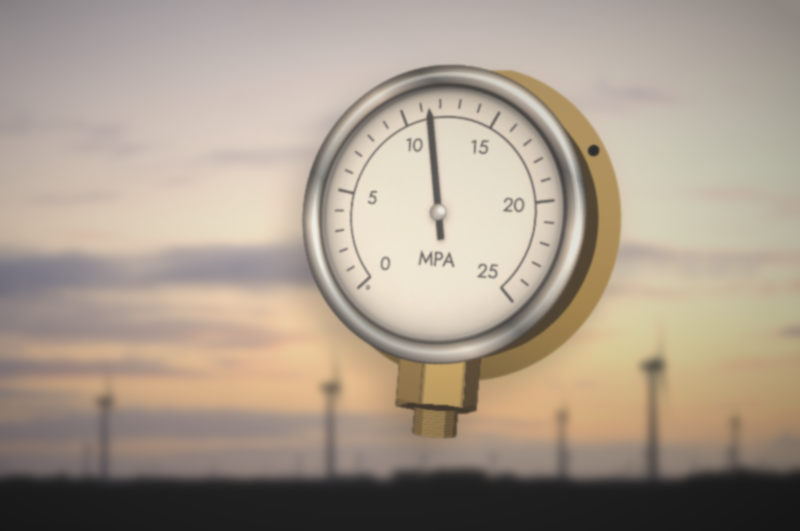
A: 11.5 MPa
